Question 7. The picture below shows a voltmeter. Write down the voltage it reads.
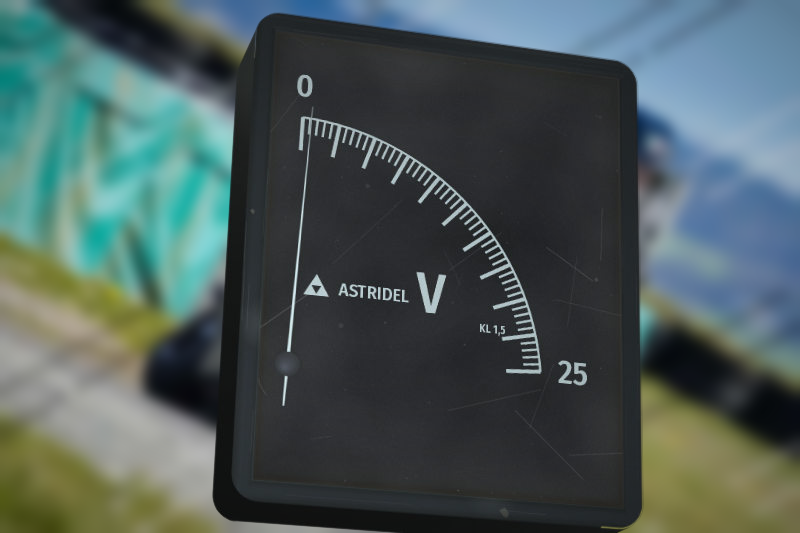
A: 0.5 V
